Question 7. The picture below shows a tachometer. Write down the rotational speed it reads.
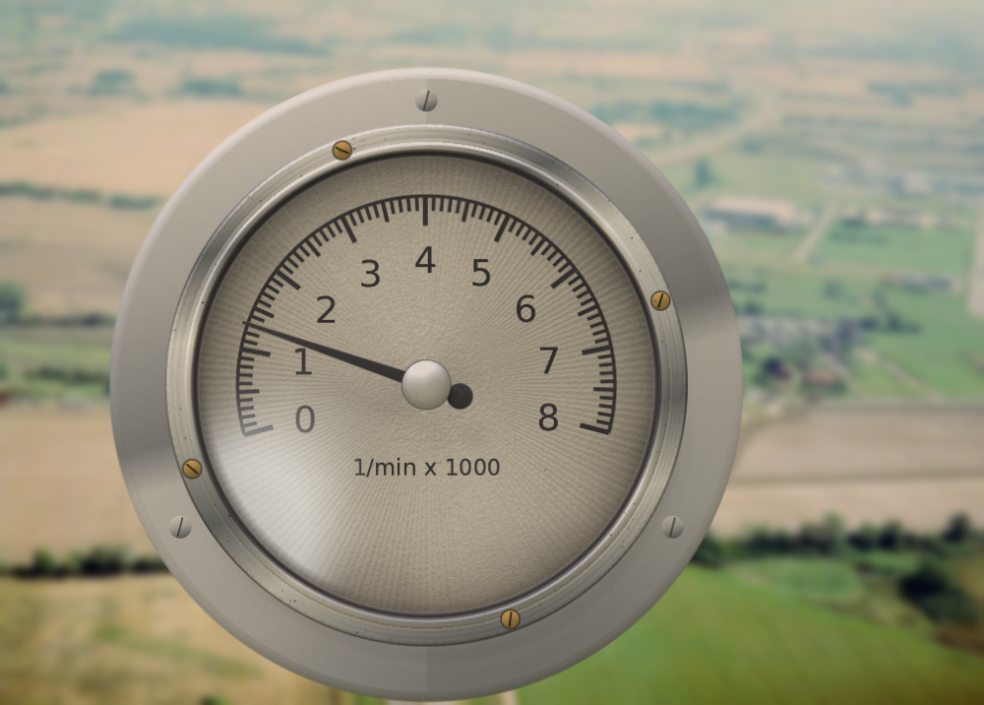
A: 1300 rpm
